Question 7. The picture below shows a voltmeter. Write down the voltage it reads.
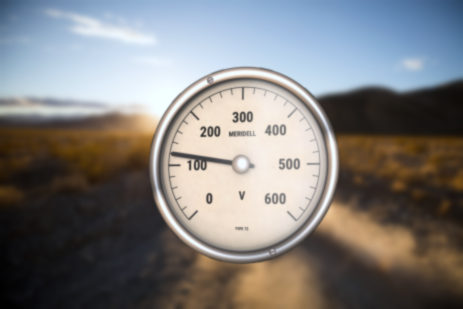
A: 120 V
